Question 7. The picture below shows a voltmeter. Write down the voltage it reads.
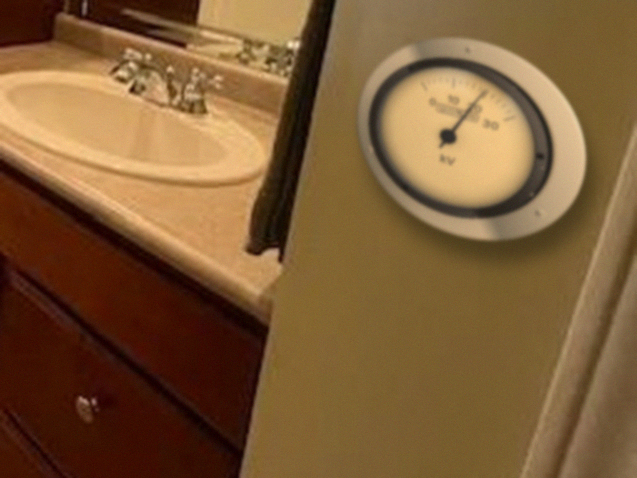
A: 20 kV
